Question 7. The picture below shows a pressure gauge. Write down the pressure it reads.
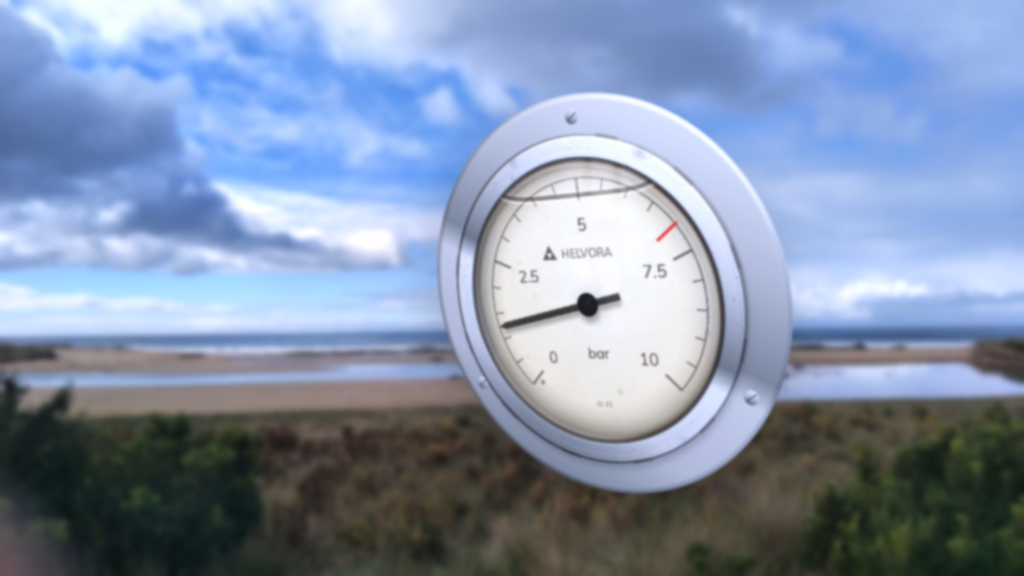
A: 1.25 bar
